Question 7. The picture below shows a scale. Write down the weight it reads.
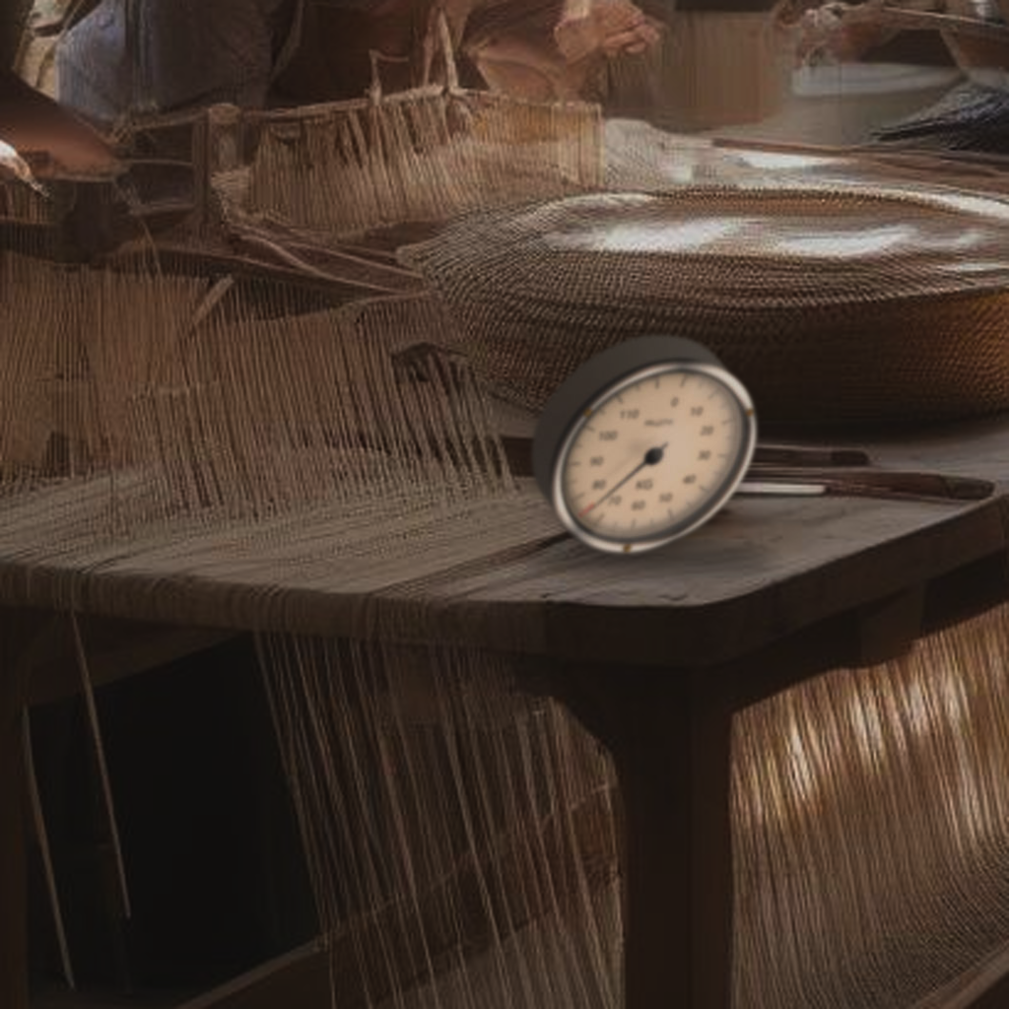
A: 75 kg
